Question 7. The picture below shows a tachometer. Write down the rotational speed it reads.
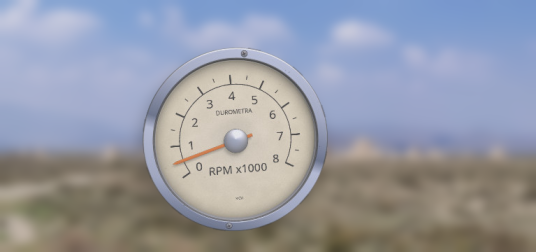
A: 500 rpm
